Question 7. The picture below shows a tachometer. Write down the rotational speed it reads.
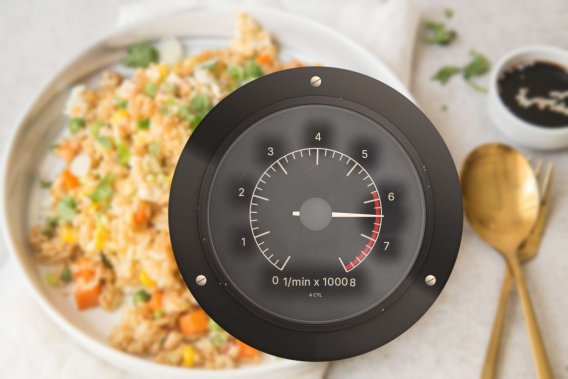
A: 6400 rpm
